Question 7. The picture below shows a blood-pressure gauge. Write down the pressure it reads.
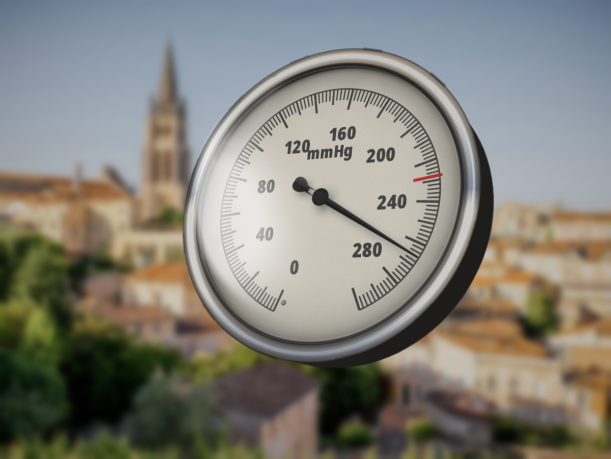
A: 266 mmHg
